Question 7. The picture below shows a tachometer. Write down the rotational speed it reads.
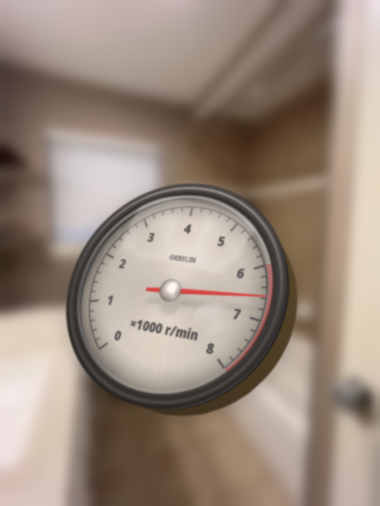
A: 6600 rpm
